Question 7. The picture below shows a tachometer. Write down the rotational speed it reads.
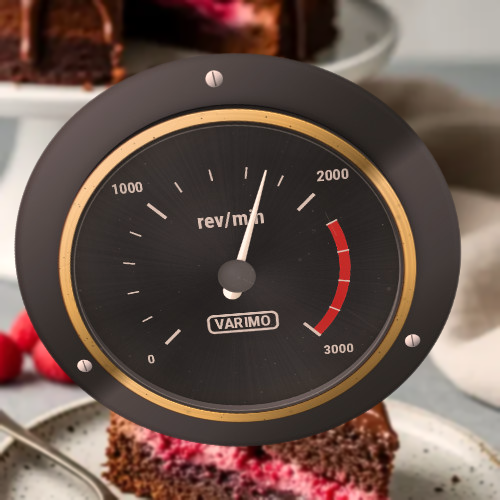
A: 1700 rpm
